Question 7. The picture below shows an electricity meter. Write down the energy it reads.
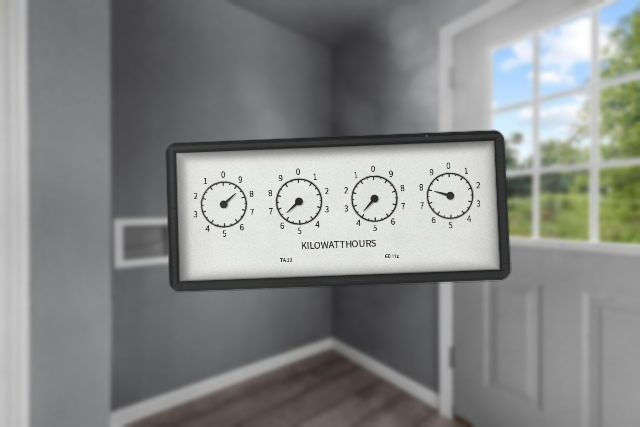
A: 8638 kWh
